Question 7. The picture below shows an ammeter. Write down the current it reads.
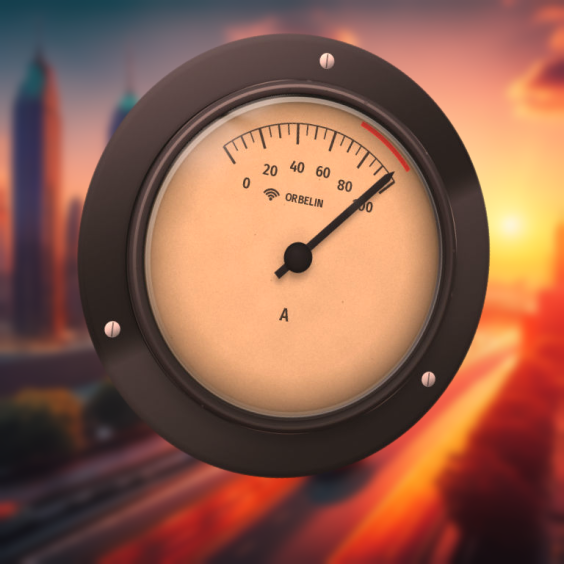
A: 95 A
